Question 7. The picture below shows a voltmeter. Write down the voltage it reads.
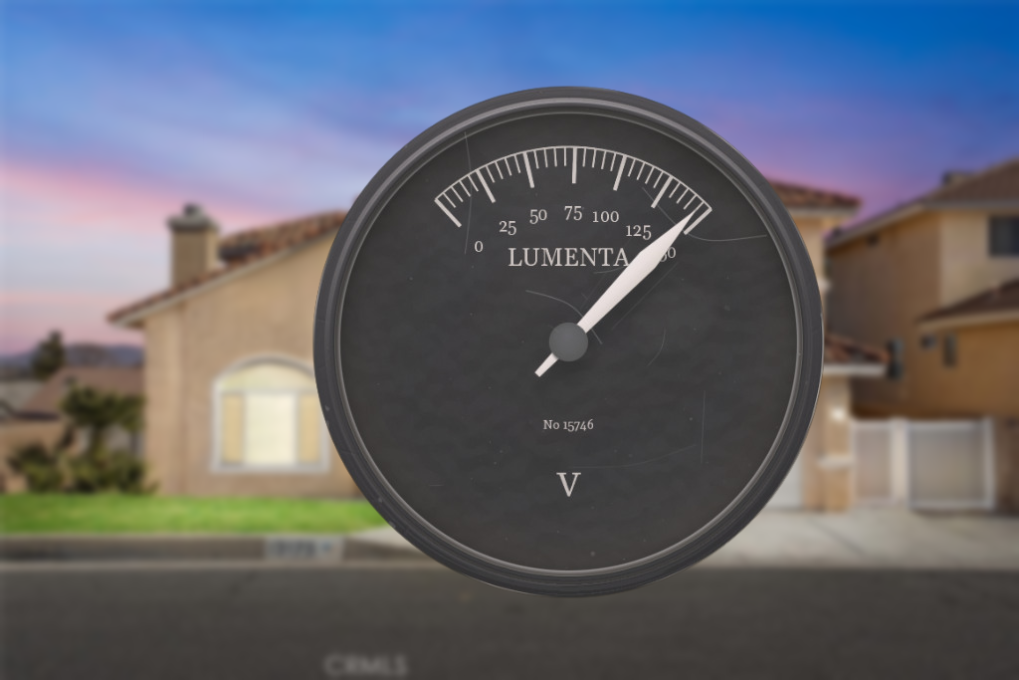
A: 145 V
